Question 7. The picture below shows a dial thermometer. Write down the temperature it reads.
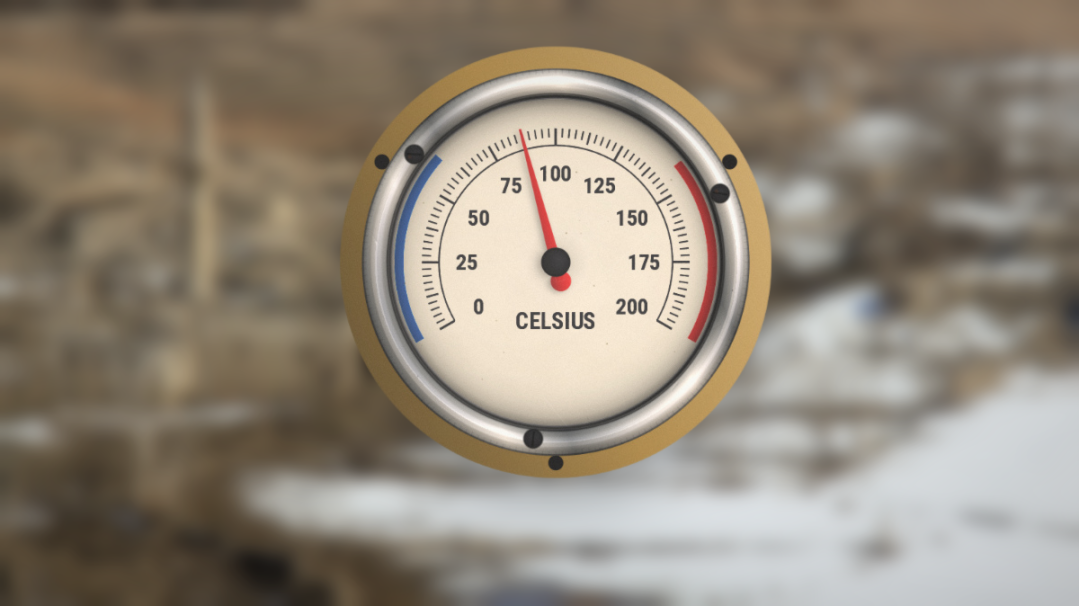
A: 87.5 °C
